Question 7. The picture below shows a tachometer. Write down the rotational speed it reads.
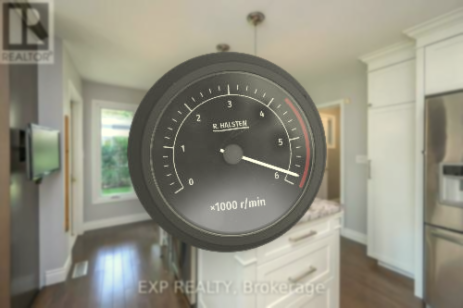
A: 5800 rpm
